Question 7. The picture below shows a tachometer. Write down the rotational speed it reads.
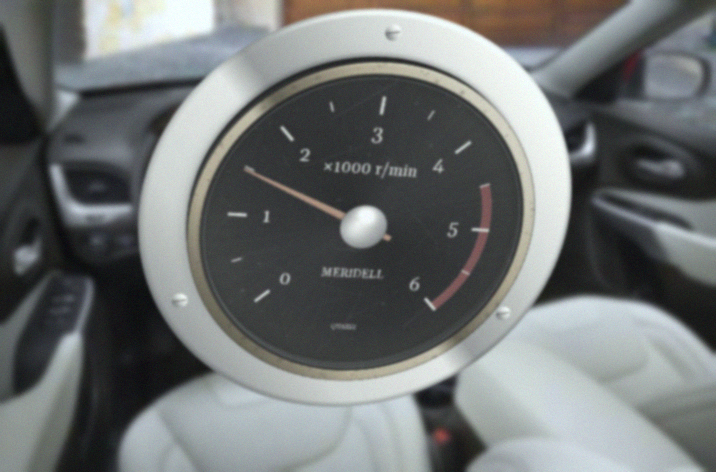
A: 1500 rpm
